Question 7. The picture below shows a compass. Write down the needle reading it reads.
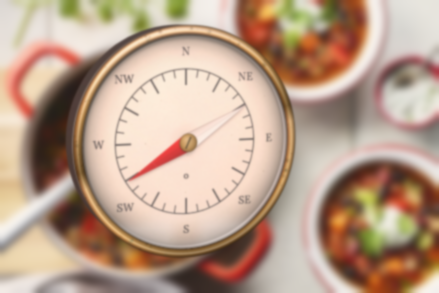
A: 240 °
